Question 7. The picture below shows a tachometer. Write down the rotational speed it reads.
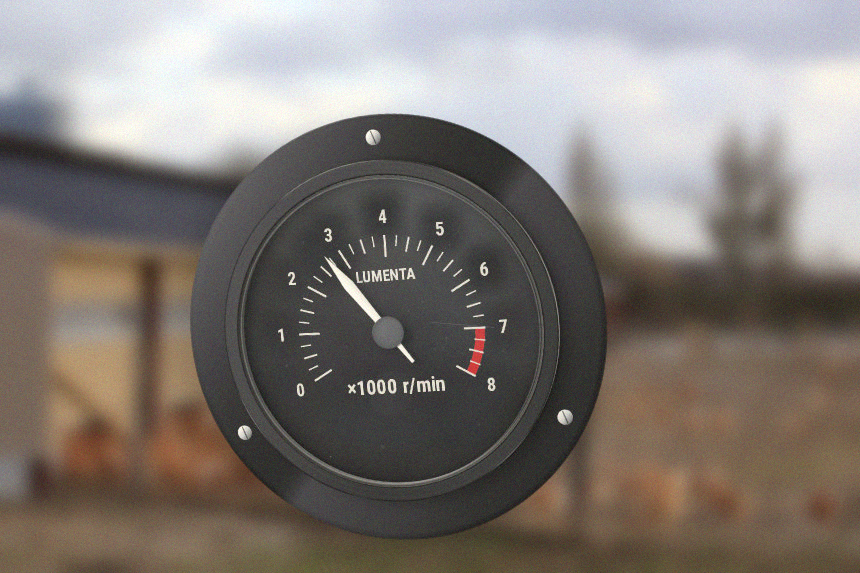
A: 2750 rpm
